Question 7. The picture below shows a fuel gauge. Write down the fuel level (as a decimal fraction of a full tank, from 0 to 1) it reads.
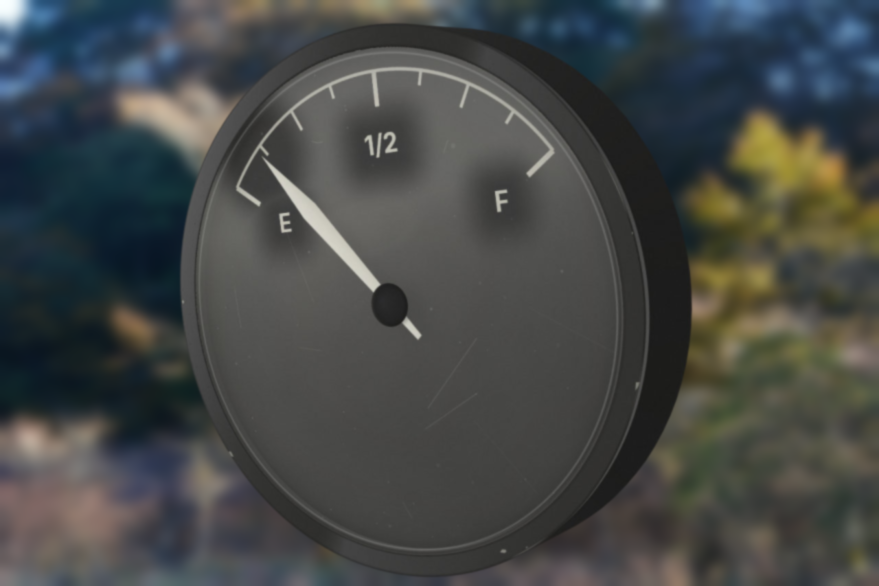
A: 0.125
